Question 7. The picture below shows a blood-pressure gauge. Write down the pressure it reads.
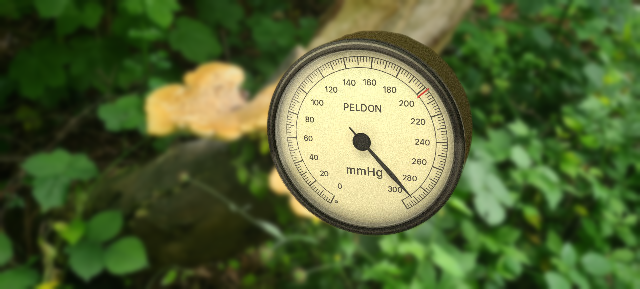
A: 290 mmHg
